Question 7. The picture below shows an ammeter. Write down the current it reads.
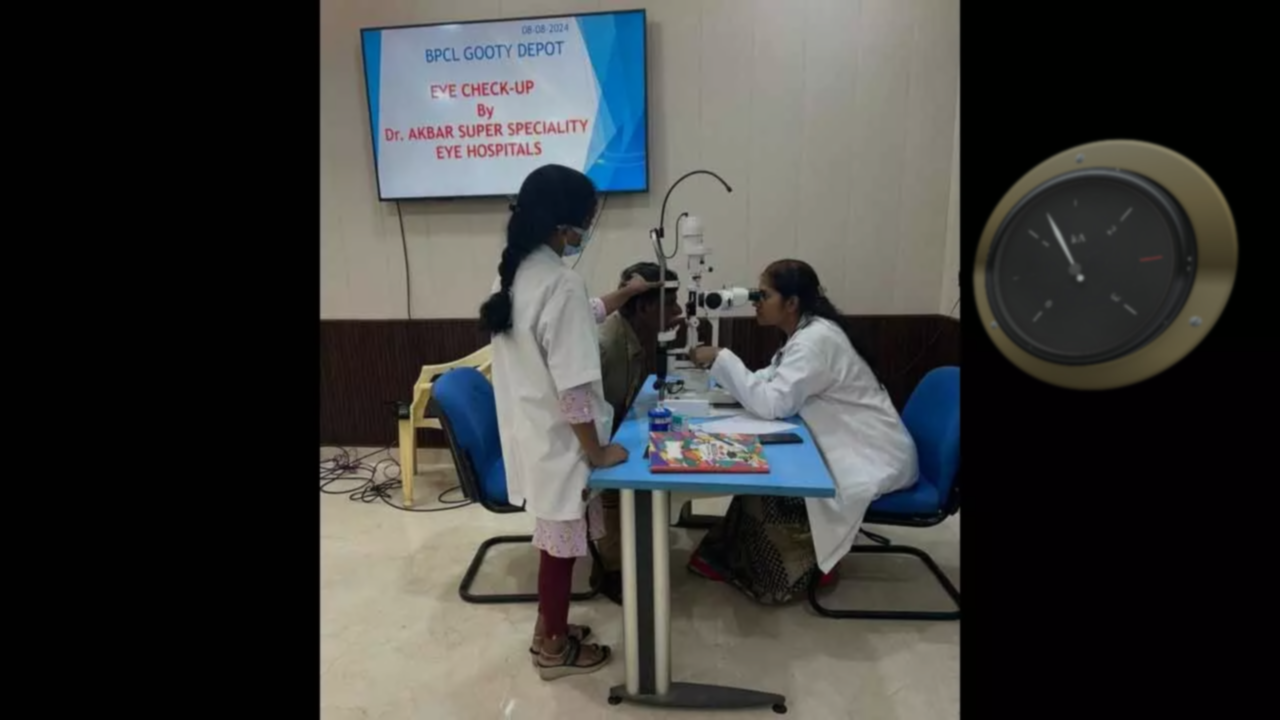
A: 1.25 kA
